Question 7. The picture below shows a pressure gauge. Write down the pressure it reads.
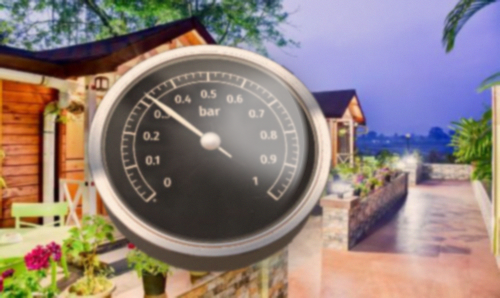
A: 0.32 bar
